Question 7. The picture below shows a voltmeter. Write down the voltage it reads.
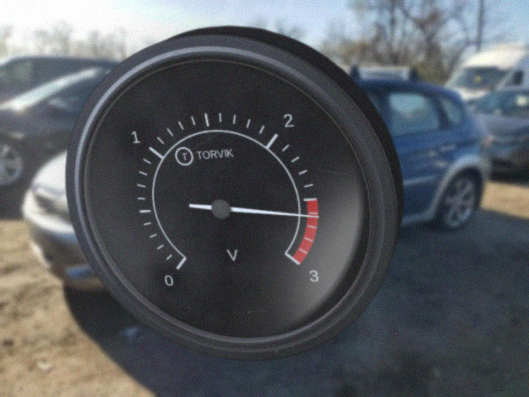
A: 2.6 V
